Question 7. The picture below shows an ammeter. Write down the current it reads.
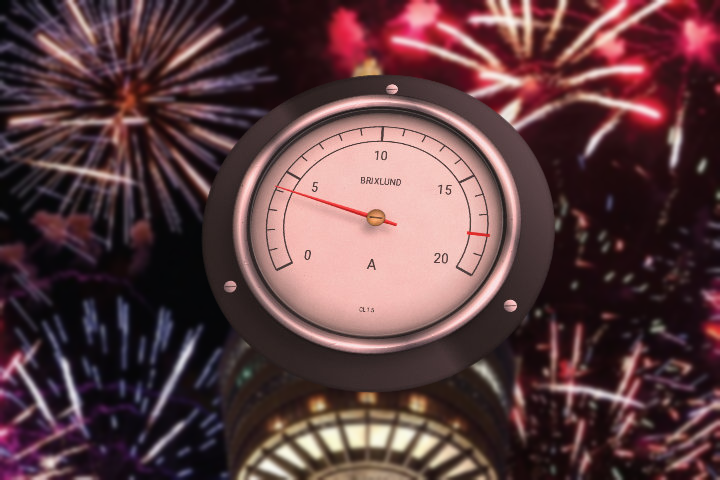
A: 4 A
